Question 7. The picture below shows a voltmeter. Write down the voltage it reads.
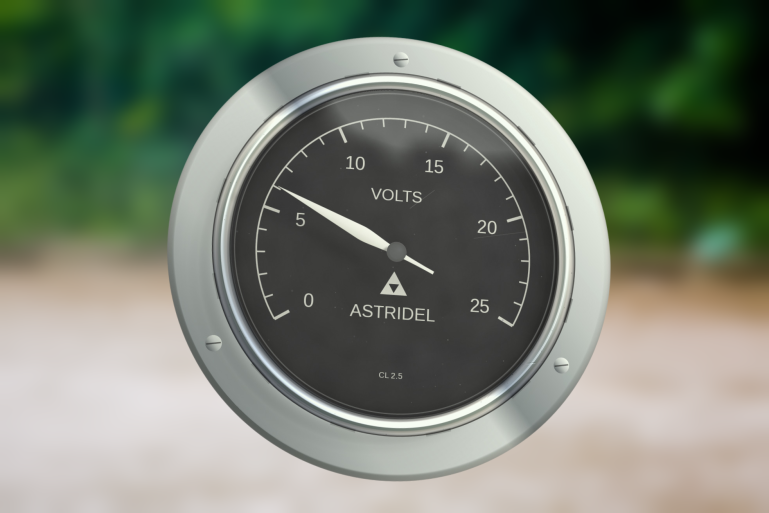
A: 6 V
